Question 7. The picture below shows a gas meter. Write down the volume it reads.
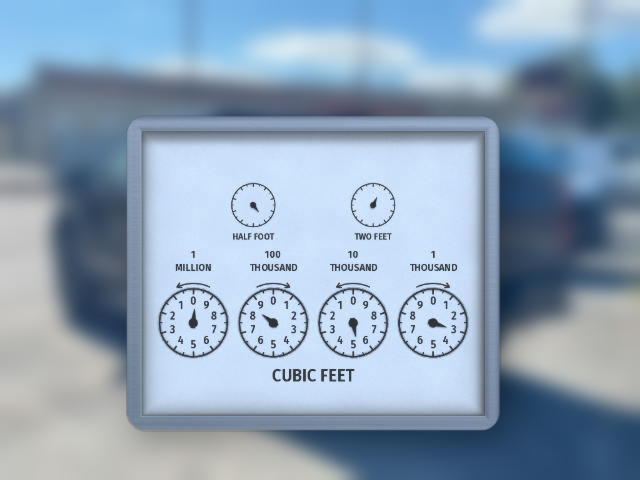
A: 985300 ft³
